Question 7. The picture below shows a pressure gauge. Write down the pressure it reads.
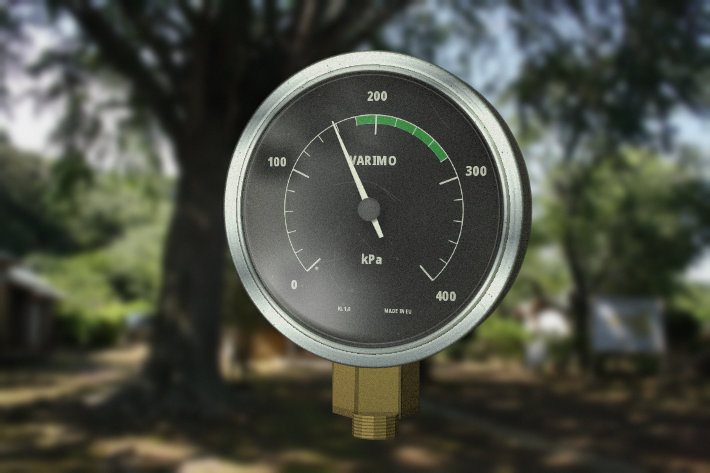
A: 160 kPa
